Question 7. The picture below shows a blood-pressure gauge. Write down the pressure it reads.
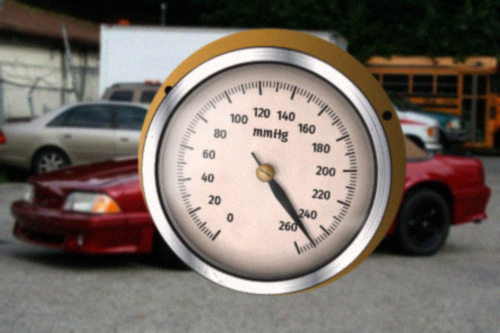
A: 250 mmHg
